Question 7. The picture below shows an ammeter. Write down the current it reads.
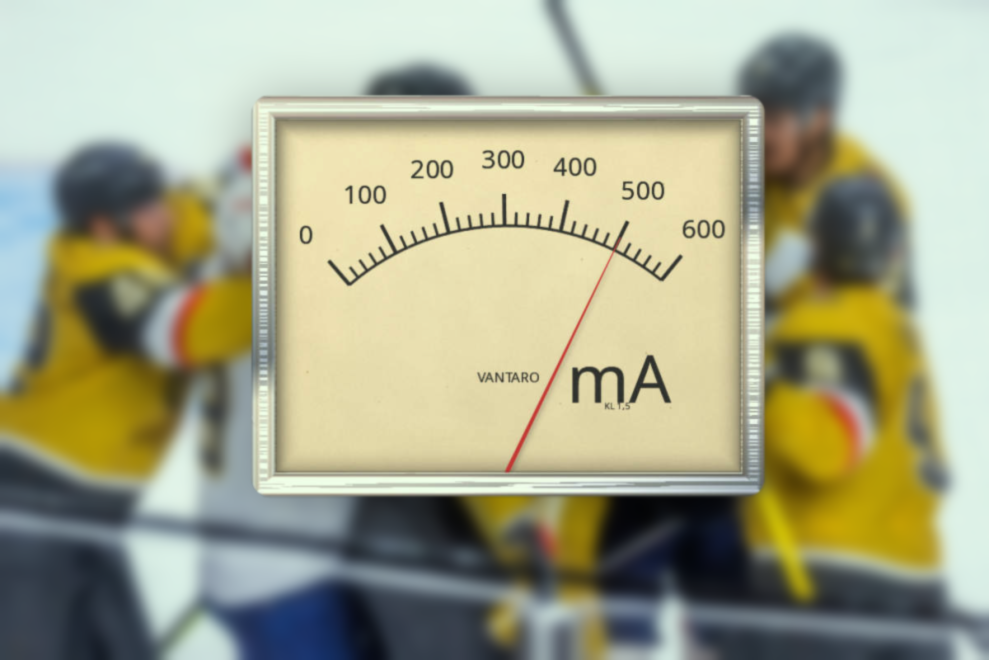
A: 500 mA
